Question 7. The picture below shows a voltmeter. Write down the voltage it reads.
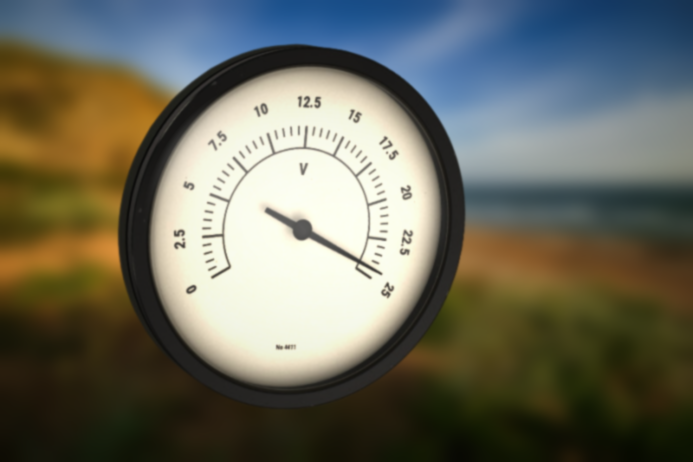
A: 24.5 V
